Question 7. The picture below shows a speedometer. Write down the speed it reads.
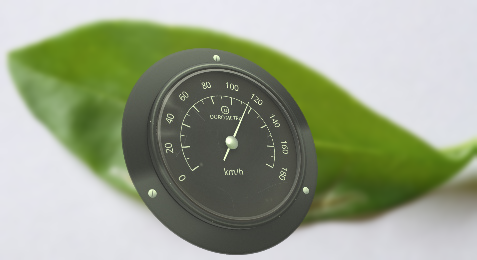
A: 115 km/h
